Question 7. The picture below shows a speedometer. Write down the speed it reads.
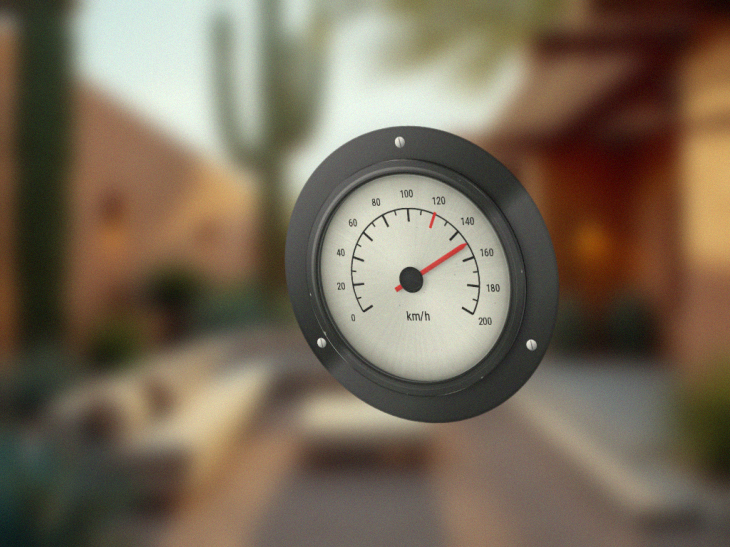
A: 150 km/h
